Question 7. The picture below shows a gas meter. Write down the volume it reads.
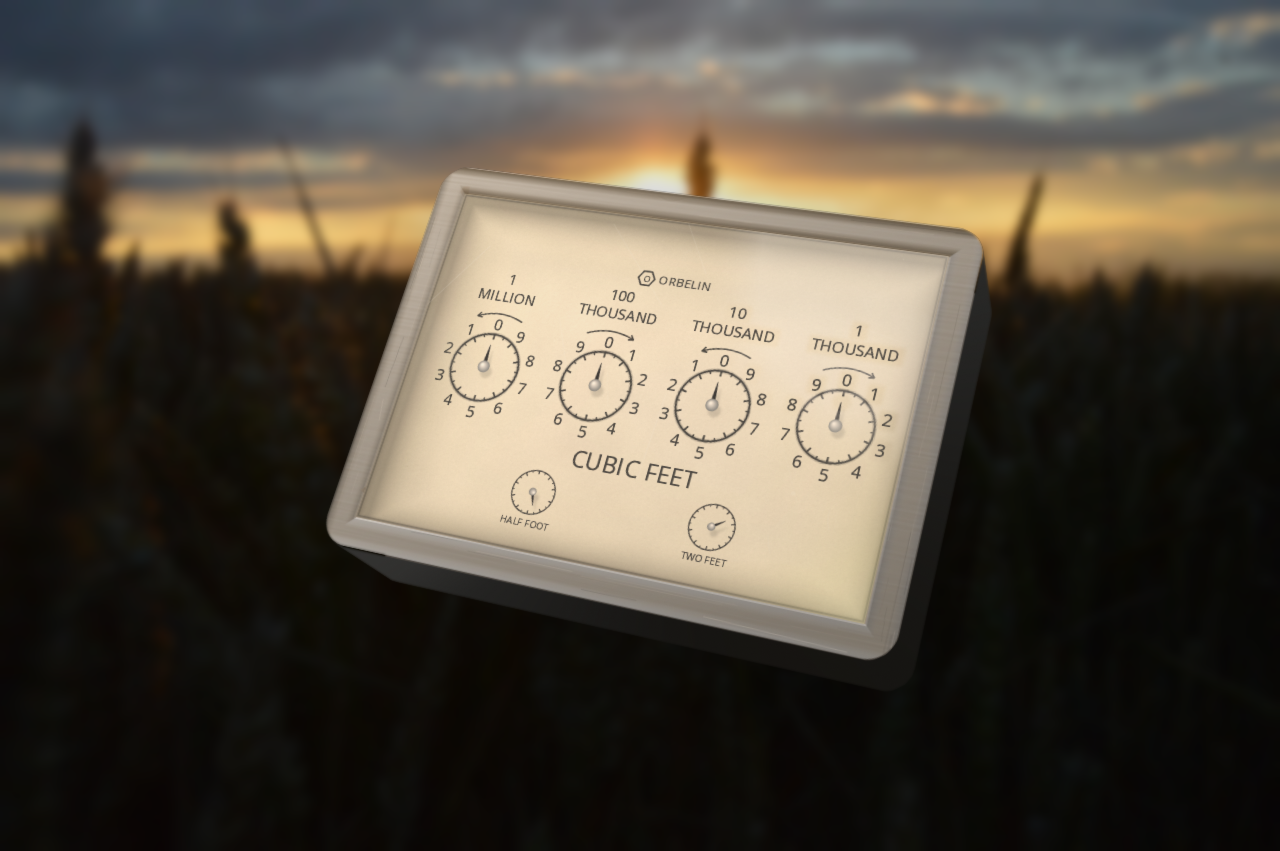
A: 0 ft³
